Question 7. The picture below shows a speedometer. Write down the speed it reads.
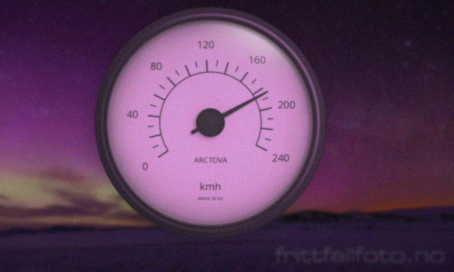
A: 185 km/h
